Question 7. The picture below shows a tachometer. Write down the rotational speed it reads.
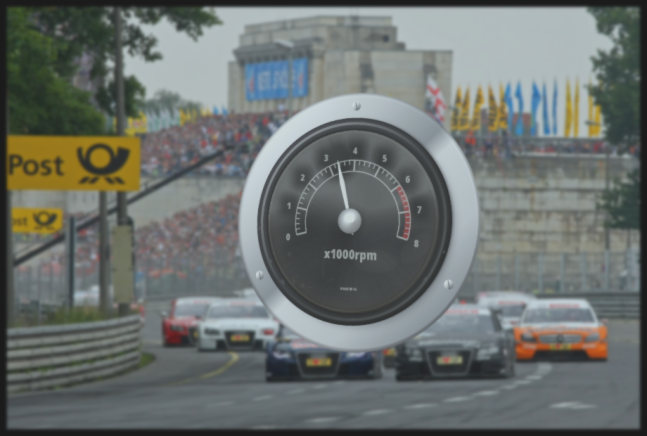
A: 3400 rpm
